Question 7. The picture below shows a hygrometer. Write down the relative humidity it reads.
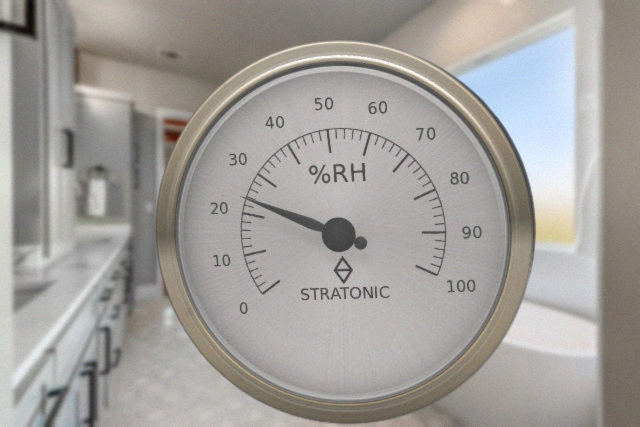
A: 24 %
